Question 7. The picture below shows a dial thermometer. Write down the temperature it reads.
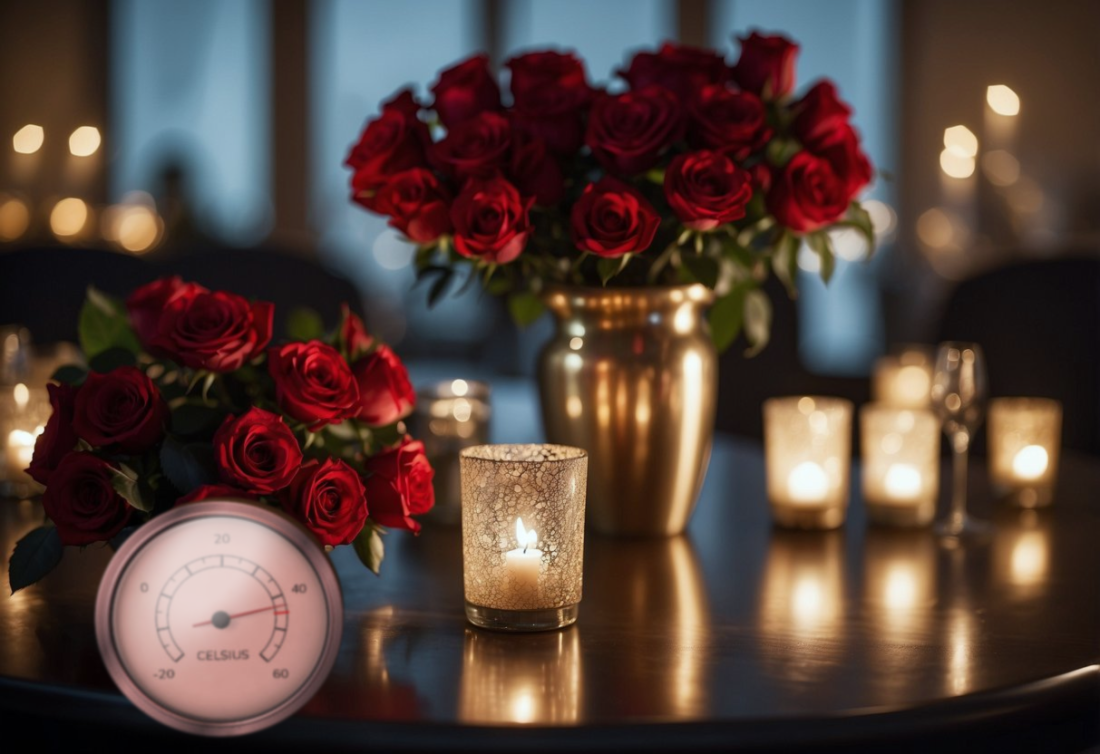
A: 42.5 °C
